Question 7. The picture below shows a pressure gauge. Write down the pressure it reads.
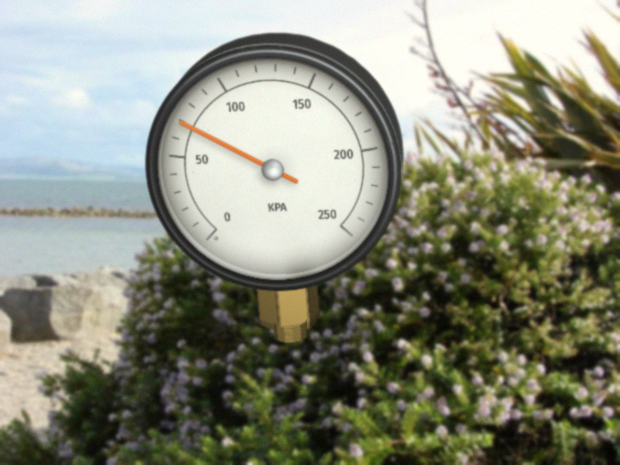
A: 70 kPa
